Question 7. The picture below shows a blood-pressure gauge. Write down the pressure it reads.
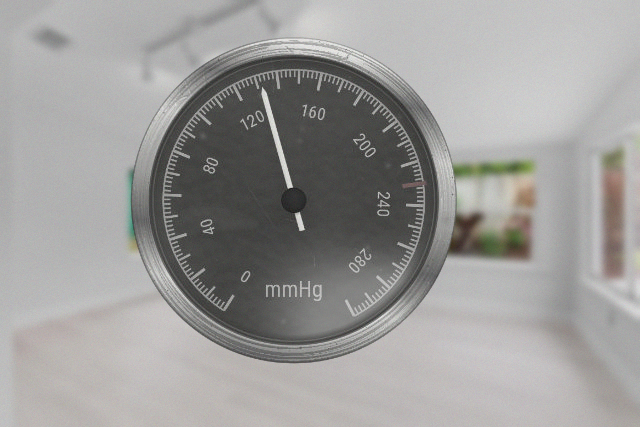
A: 132 mmHg
